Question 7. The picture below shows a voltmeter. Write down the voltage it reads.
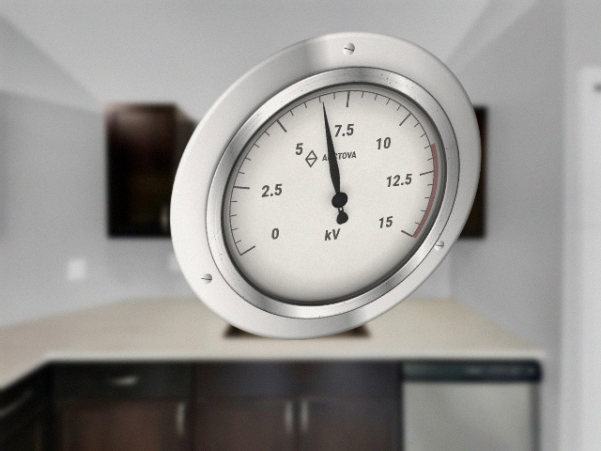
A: 6.5 kV
